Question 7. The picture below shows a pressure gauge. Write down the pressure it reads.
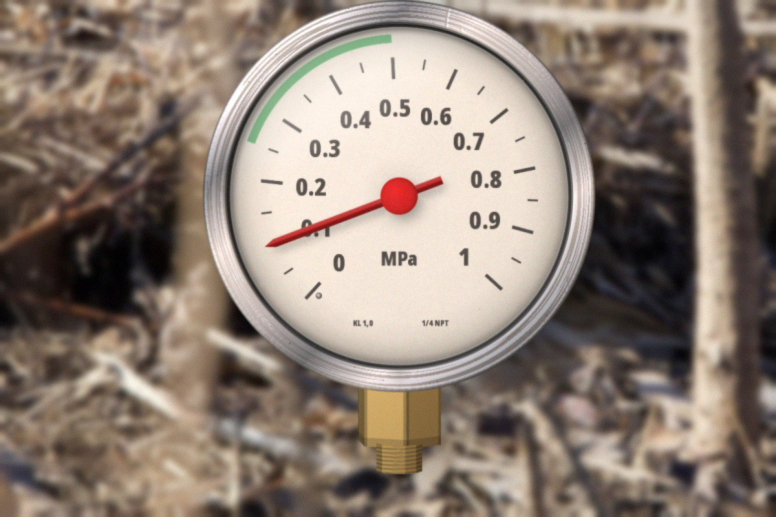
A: 0.1 MPa
